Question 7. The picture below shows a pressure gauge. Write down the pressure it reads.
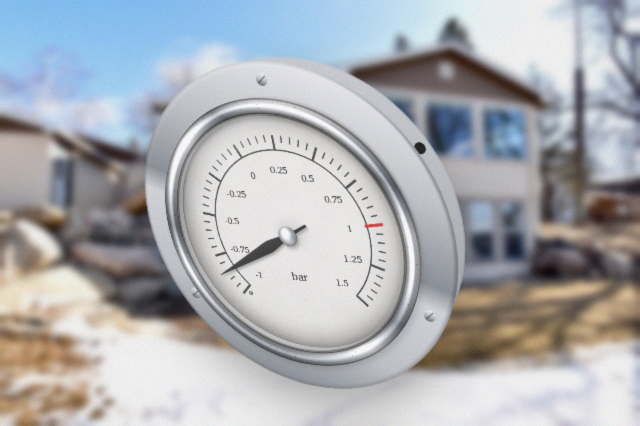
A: -0.85 bar
